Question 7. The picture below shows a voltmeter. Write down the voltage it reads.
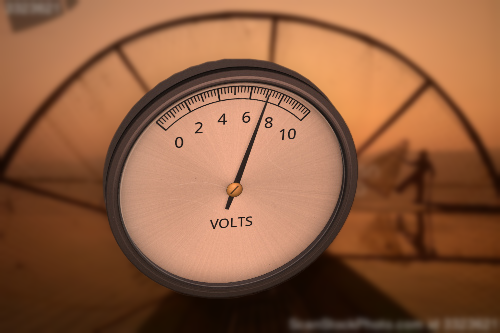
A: 7 V
